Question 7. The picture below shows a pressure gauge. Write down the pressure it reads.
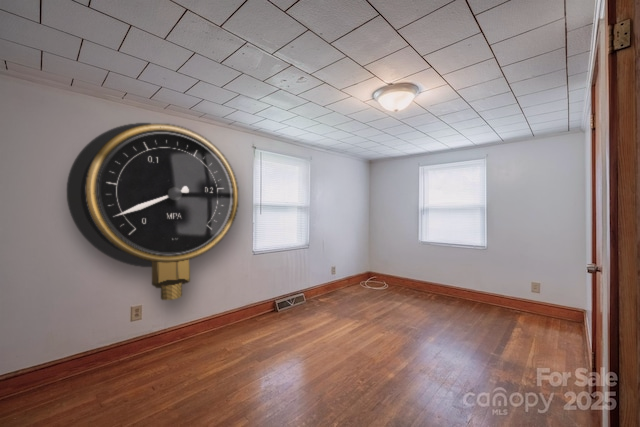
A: 0.02 MPa
